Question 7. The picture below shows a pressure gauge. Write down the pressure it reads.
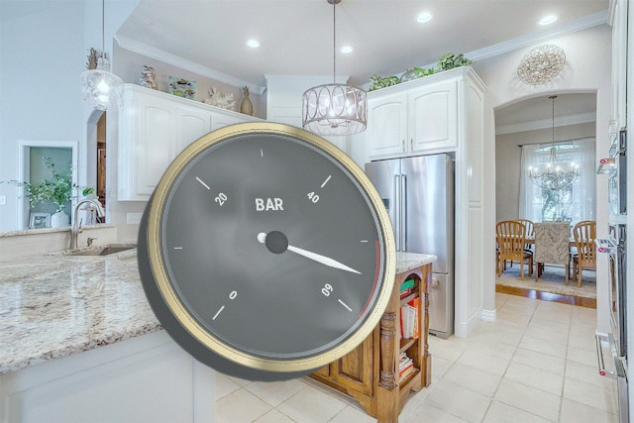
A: 55 bar
